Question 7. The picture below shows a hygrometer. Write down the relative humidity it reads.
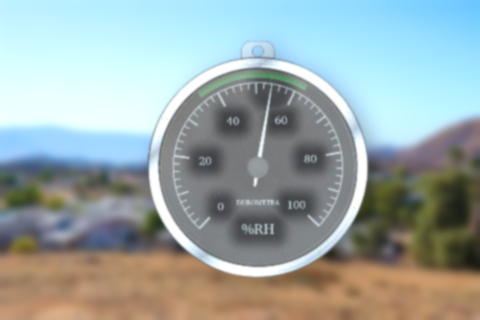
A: 54 %
